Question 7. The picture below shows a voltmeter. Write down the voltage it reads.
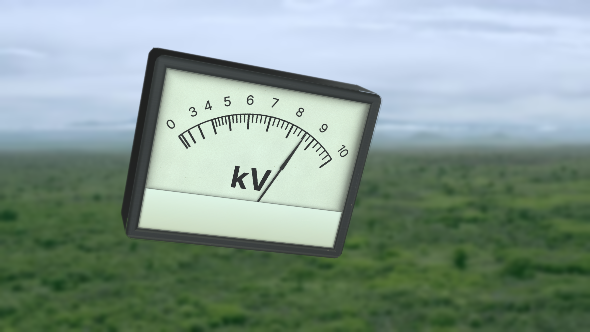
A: 8.6 kV
